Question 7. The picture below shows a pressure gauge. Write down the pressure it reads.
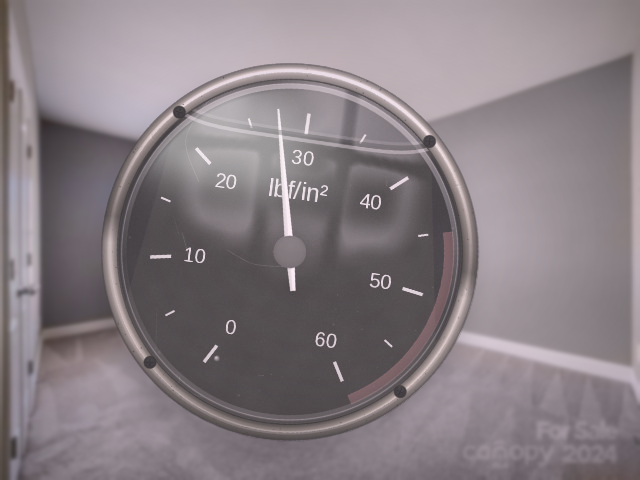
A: 27.5 psi
